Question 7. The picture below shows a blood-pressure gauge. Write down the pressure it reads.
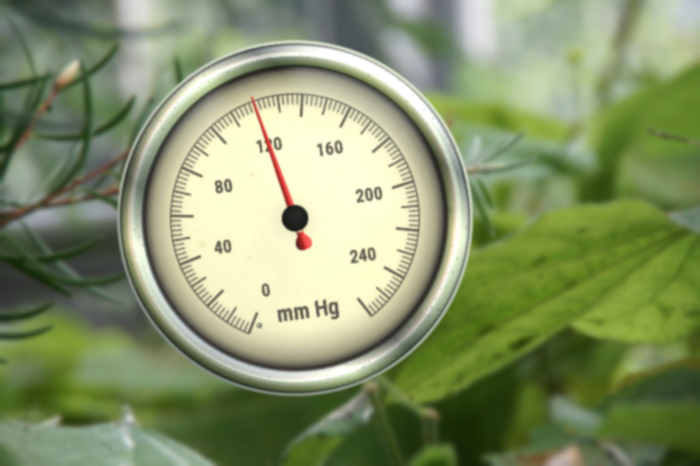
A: 120 mmHg
